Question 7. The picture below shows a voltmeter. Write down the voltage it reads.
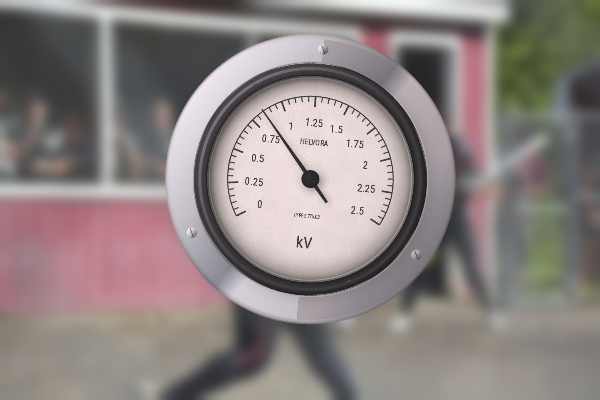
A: 0.85 kV
